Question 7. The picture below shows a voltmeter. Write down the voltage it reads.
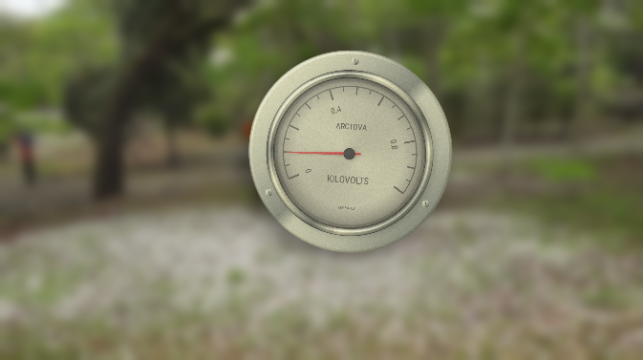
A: 0.1 kV
